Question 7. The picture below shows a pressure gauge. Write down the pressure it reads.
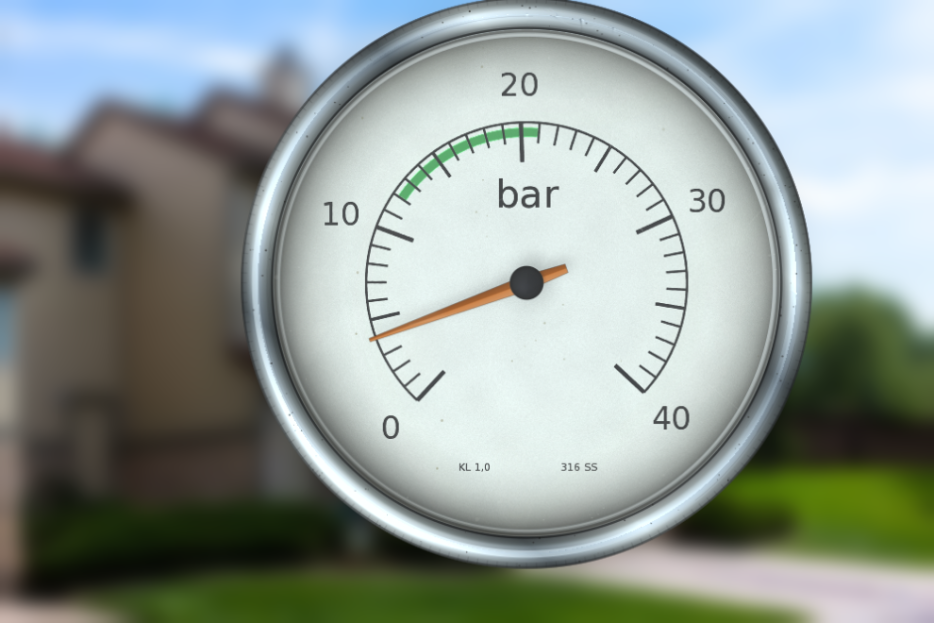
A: 4 bar
